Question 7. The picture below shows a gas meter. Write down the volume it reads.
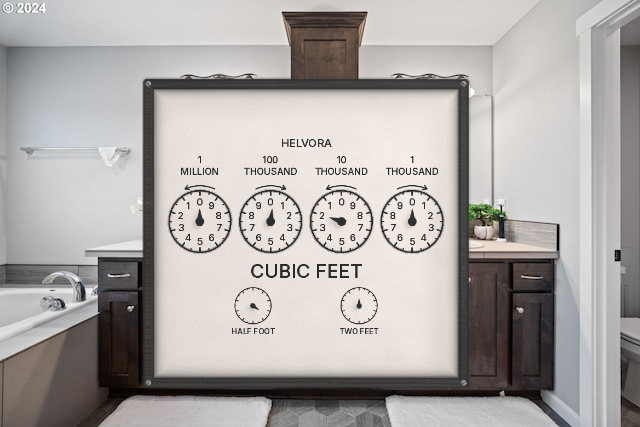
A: 2000 ft³
